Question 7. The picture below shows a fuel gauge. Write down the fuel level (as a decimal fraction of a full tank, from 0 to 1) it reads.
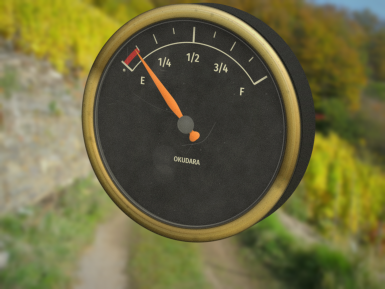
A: 0.125
